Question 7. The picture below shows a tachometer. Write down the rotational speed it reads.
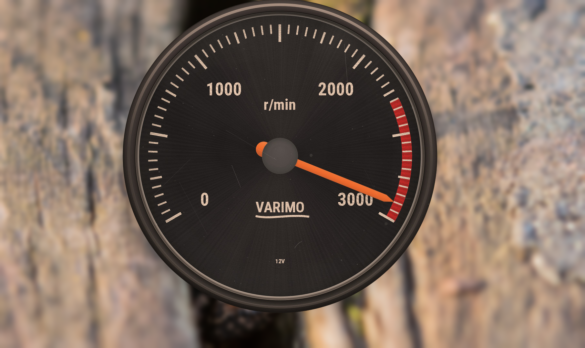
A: 2900 rpm
